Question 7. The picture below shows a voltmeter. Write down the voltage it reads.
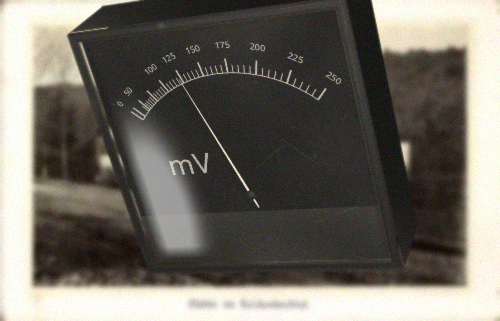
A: 125 mV
